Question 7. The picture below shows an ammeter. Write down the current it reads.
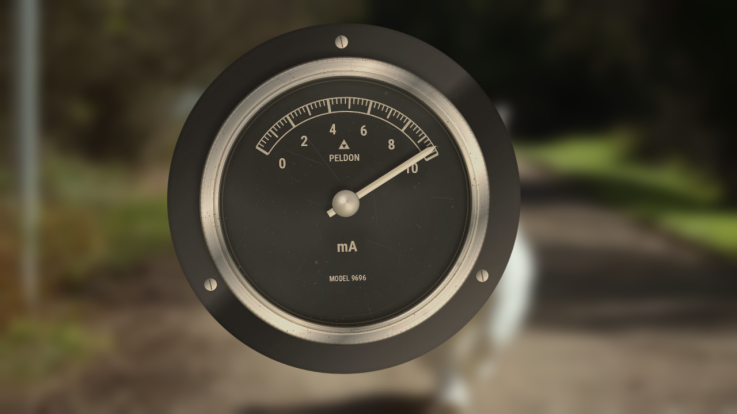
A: 9.6 mA
